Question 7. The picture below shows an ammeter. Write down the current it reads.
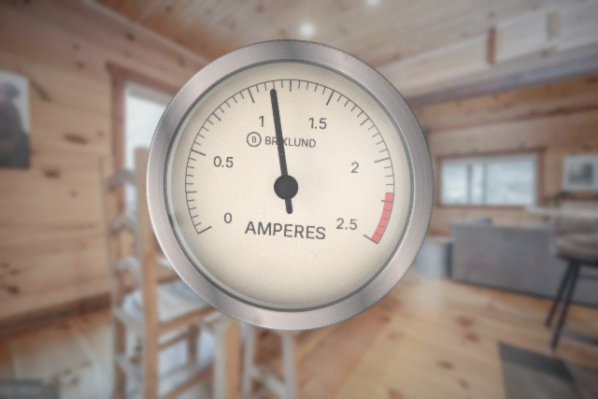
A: 1.15 A
